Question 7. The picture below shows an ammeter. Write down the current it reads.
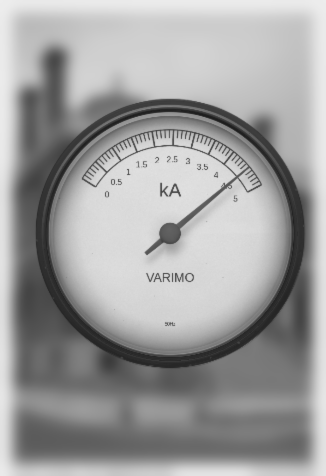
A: 4.5 kA
